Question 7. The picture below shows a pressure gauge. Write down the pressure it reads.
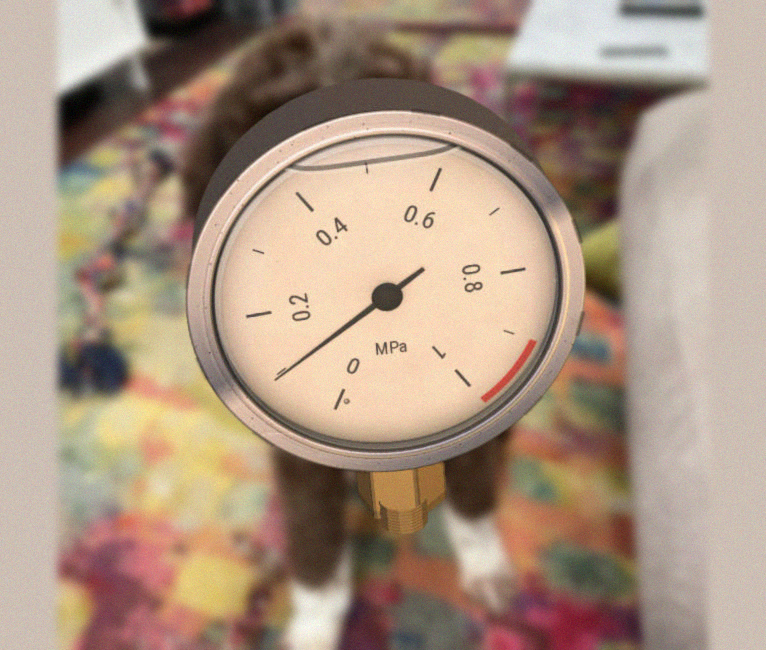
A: 0.1 MPa
